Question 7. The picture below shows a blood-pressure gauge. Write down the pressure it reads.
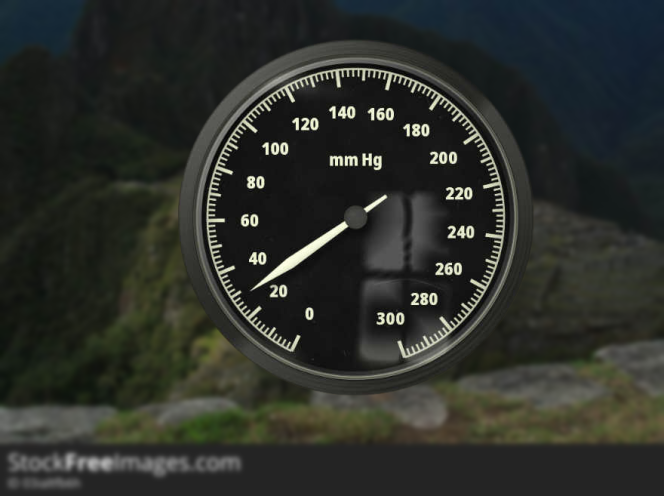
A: 28 mmHg
